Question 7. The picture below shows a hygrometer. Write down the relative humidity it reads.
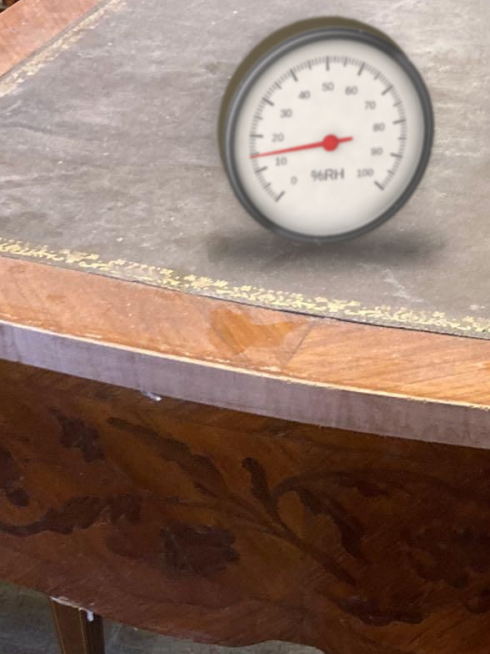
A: 15 %
